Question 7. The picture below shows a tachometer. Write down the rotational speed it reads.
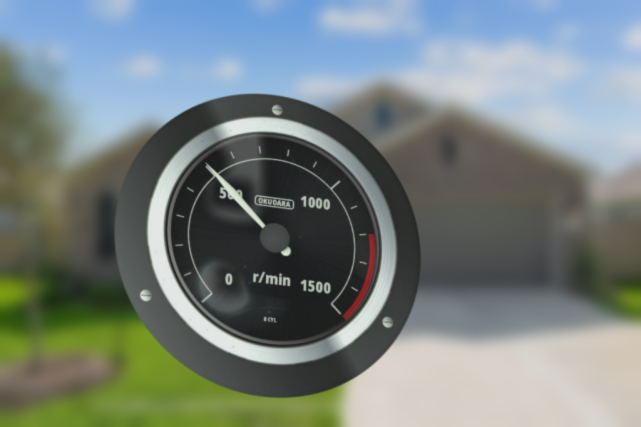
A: 500 rpm
